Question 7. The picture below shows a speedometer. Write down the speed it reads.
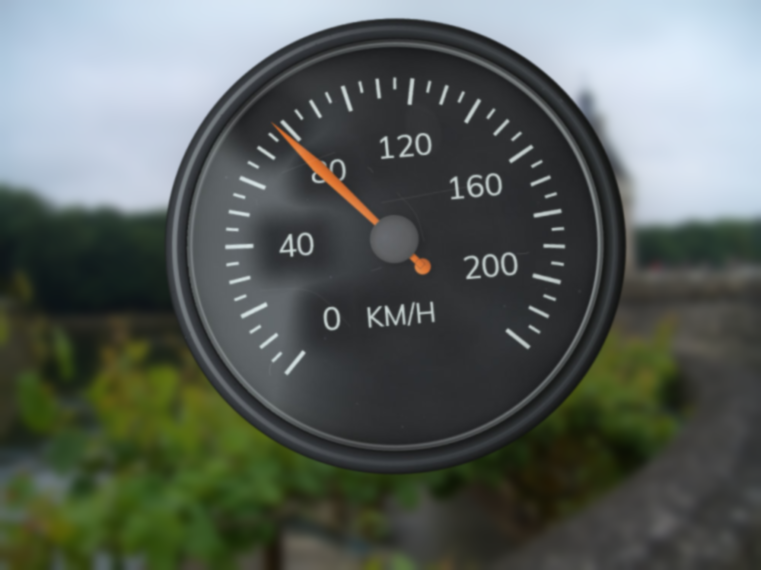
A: 77.5 km/h
